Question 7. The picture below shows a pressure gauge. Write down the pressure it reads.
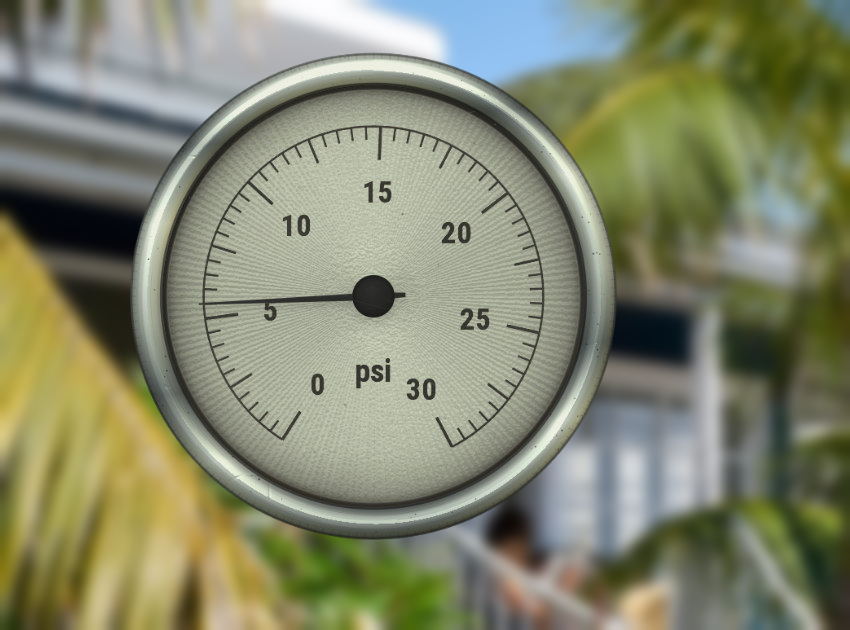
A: 5.5 psi
